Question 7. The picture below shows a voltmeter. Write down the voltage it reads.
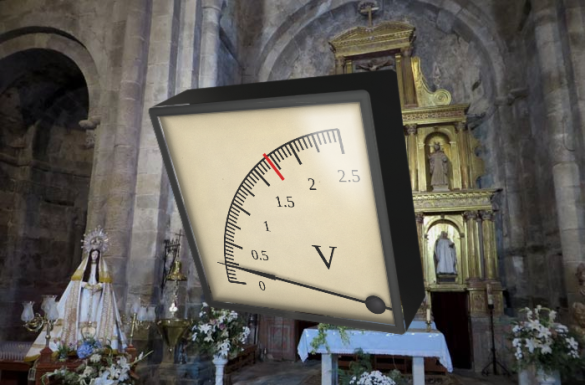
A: 0.25 V
